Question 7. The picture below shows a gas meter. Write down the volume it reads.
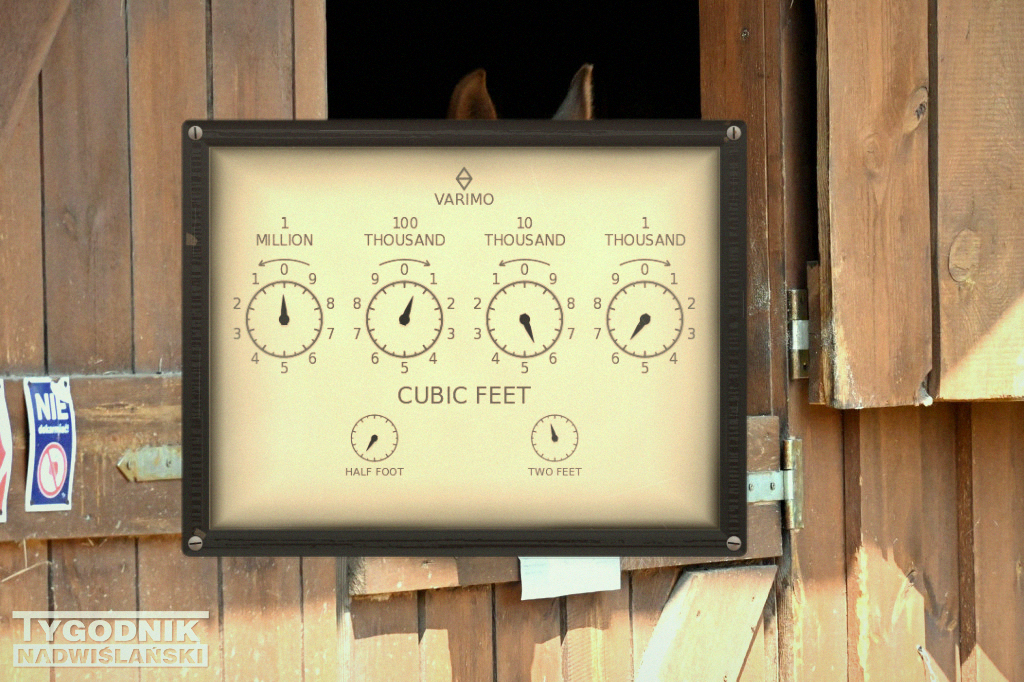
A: 5600 ft³
